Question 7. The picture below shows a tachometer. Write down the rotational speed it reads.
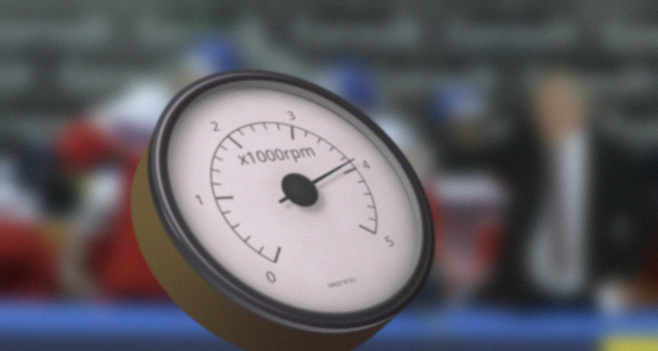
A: 3900 rpm
